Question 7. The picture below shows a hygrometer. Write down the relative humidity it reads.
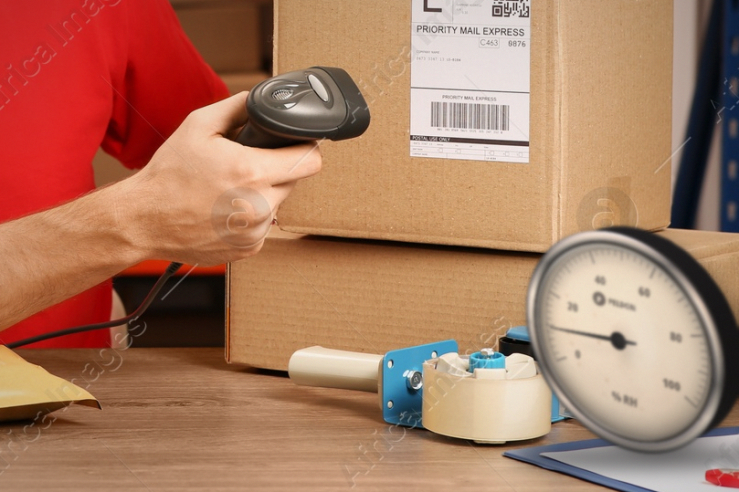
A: 10 %
